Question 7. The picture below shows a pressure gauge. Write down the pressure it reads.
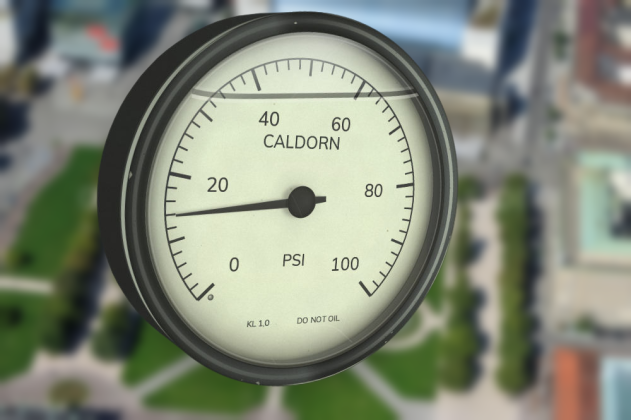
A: 14 psi
